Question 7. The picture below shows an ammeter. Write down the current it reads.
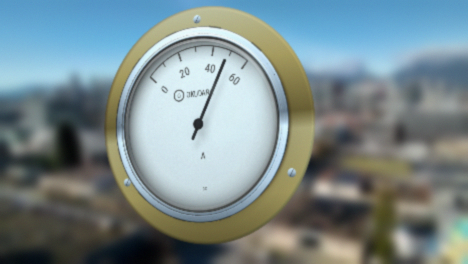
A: 50 A
